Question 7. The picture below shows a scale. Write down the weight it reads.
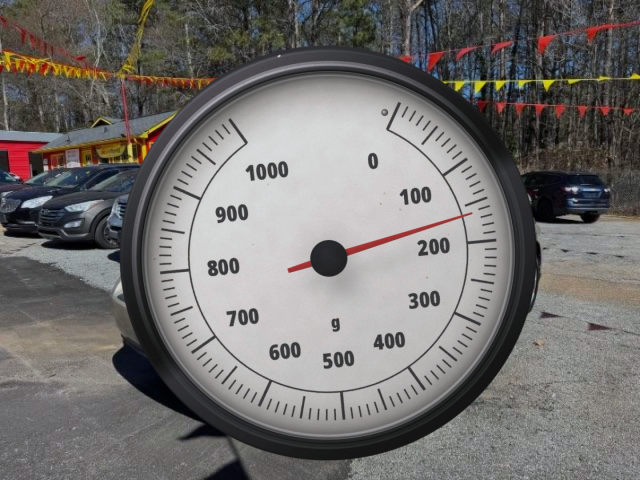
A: 160 g
